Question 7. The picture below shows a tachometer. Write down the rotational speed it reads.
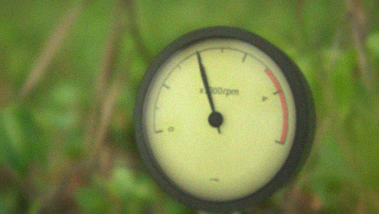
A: 2000 rpm
